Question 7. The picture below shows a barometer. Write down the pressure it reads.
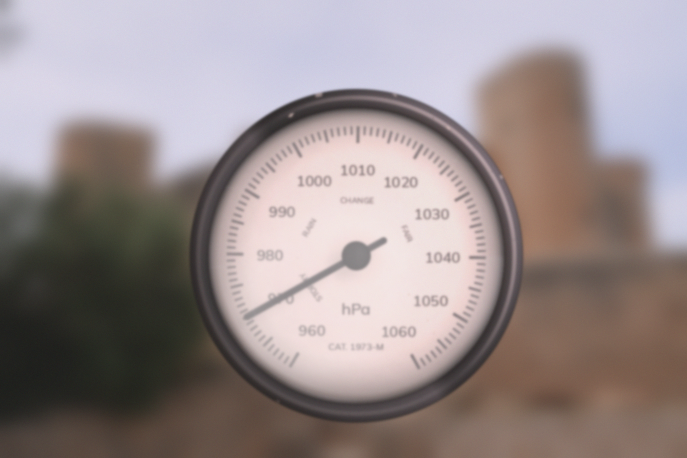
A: 970 hPa
